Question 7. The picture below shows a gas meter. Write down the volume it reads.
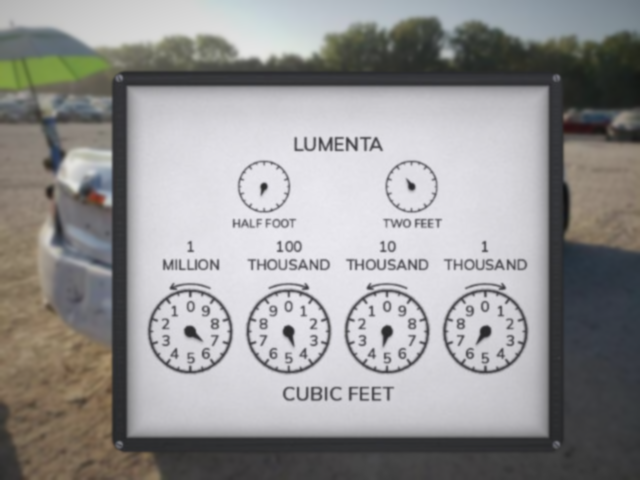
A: 644600 ft³
